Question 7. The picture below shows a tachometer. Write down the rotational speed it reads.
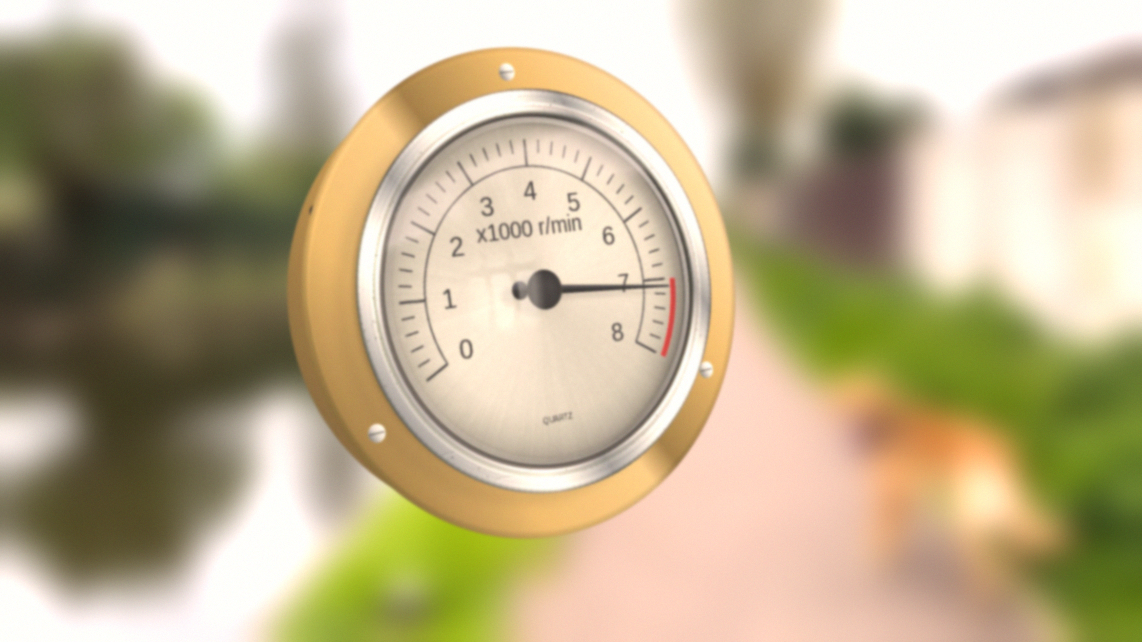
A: 7100 rpm
